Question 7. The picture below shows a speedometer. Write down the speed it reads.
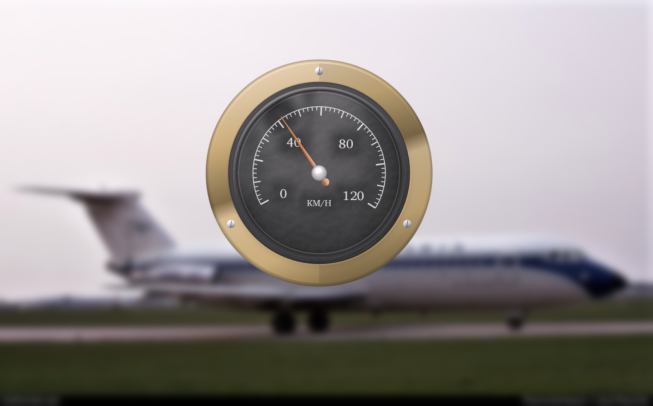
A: 42 km/h
